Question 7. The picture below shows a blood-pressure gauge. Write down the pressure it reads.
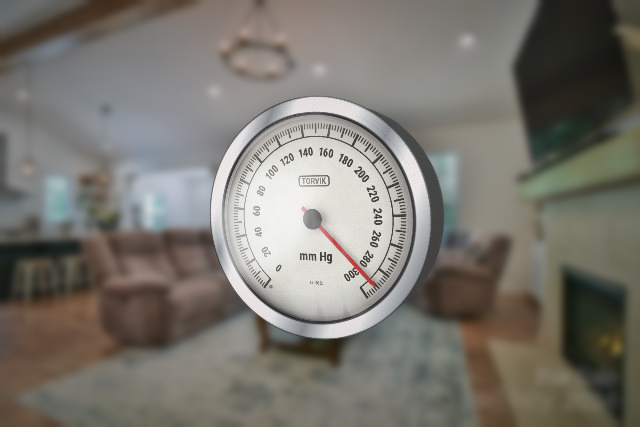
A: 290 mmHg
